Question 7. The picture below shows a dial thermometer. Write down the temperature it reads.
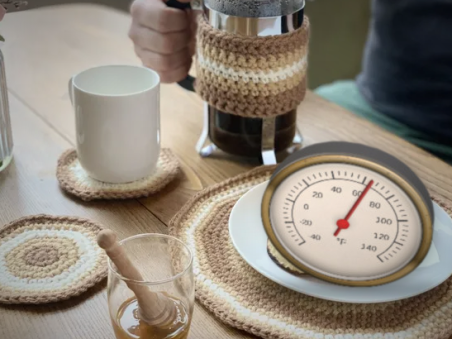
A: 64 °F
